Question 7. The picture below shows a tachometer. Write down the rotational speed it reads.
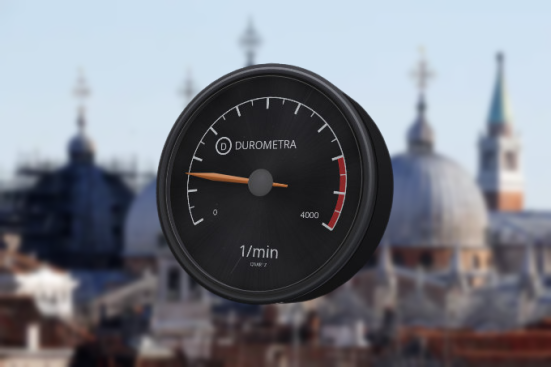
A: 600 rpm
